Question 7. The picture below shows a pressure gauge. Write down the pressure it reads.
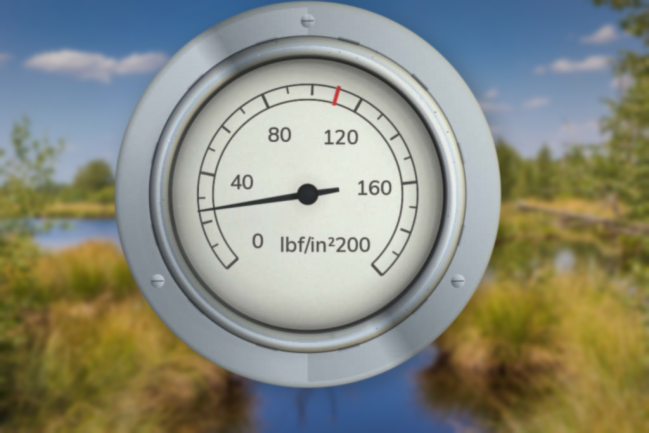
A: 25 psi
